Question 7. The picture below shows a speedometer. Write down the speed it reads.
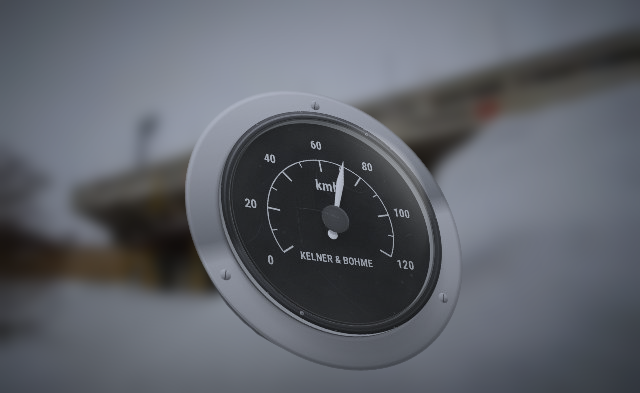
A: 70 km/h
